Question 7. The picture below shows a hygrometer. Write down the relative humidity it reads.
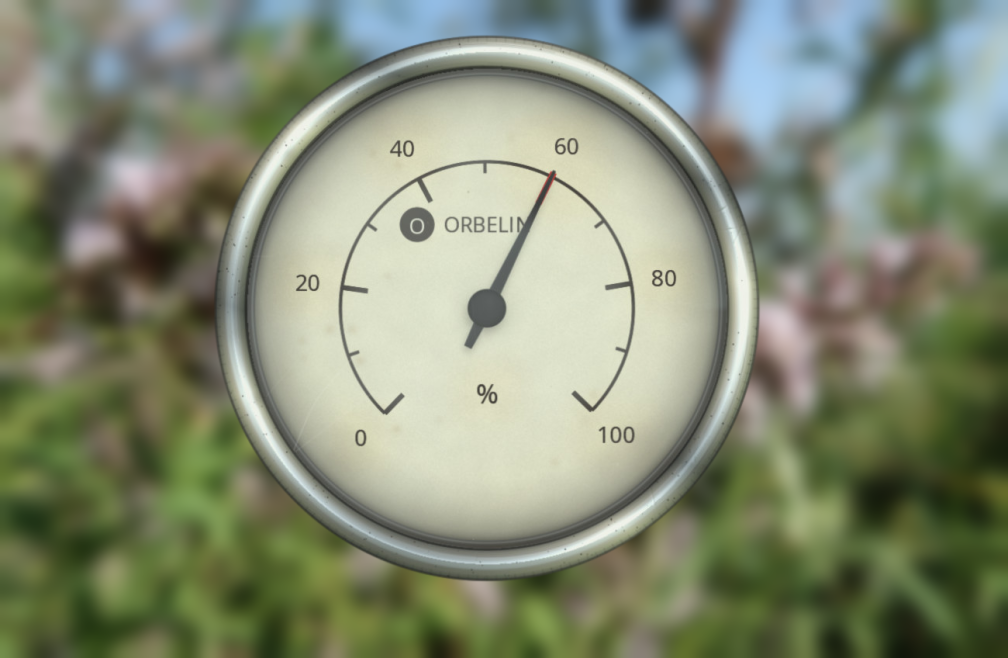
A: 60 %
